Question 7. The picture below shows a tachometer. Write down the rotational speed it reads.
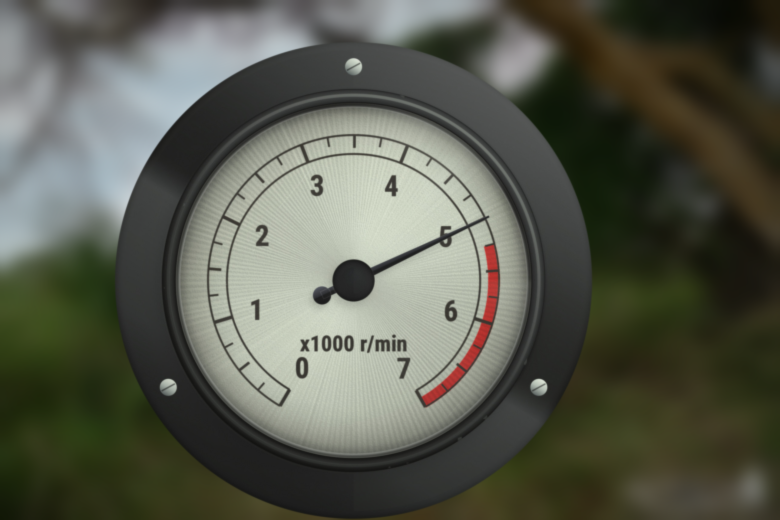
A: 5000 rpm
